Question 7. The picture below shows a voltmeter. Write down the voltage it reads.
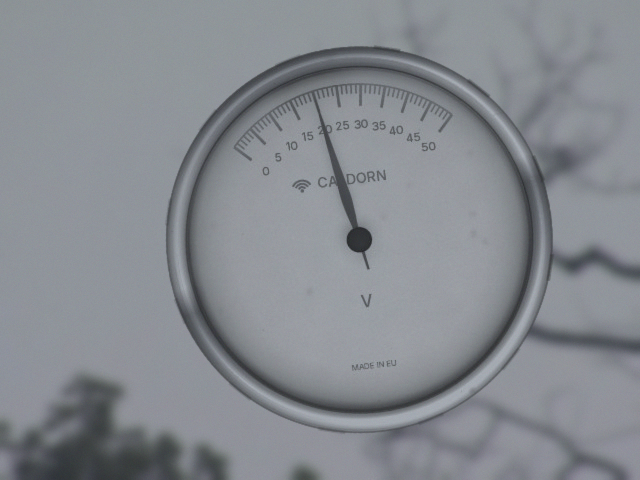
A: 20 V
